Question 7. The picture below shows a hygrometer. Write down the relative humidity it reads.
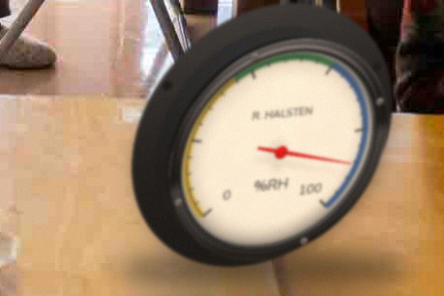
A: 88 %
